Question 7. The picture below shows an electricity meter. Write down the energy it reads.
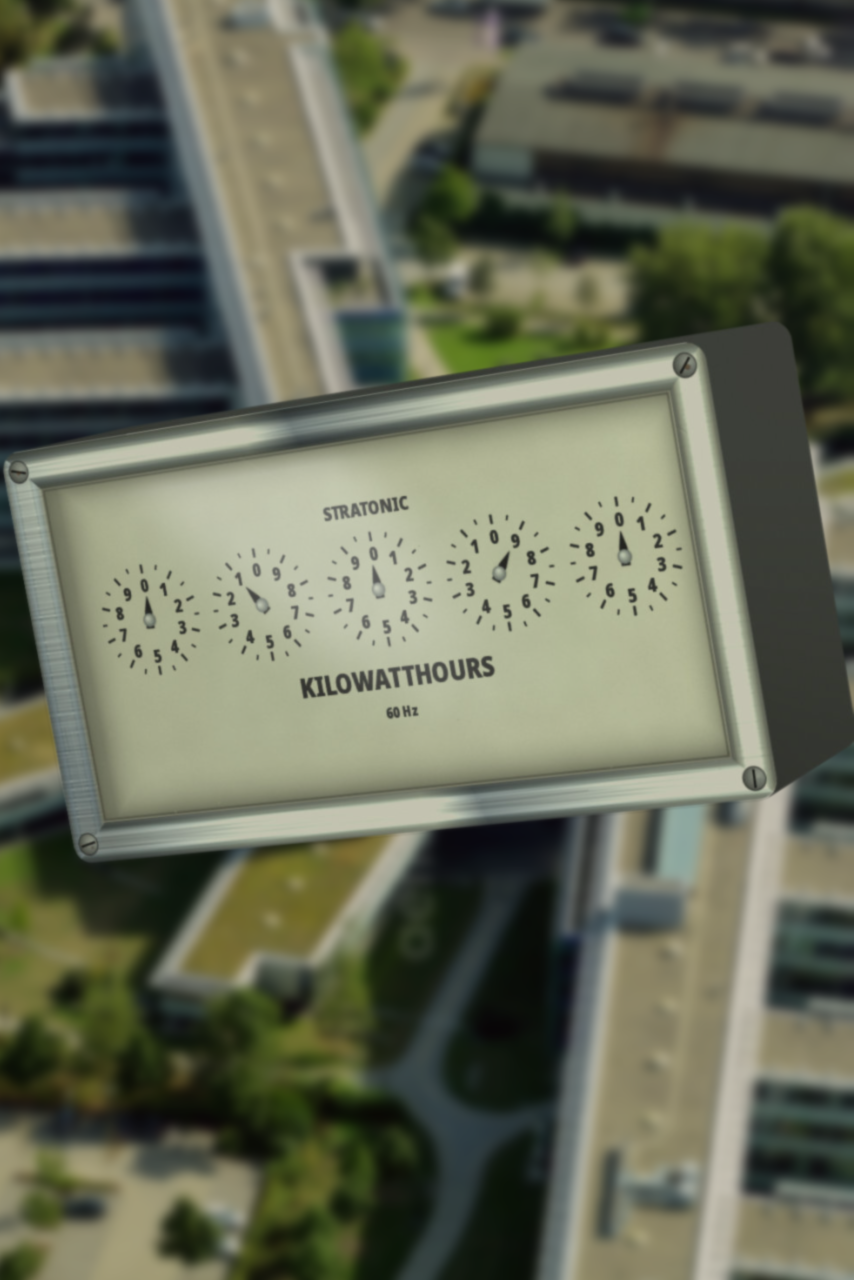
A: 990 kWh
